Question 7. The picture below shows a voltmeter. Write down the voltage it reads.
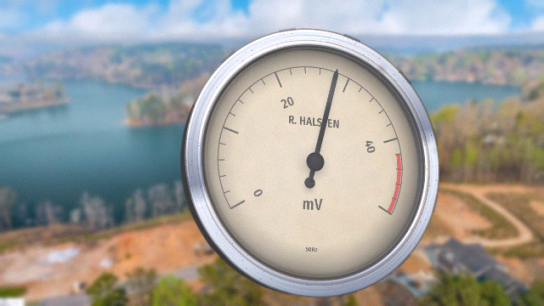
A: 28 mV
